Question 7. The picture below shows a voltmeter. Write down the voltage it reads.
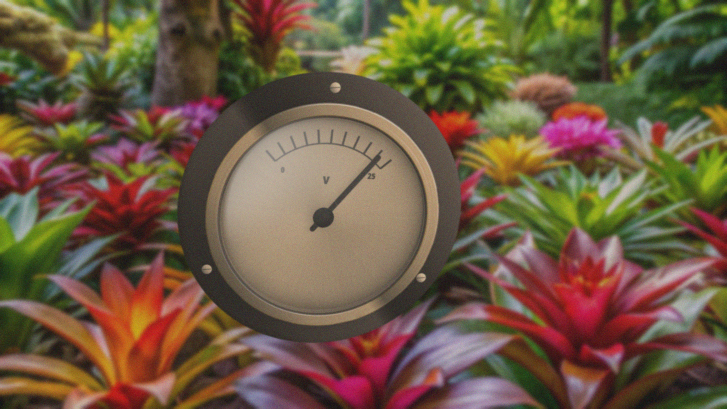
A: 22.5 V
